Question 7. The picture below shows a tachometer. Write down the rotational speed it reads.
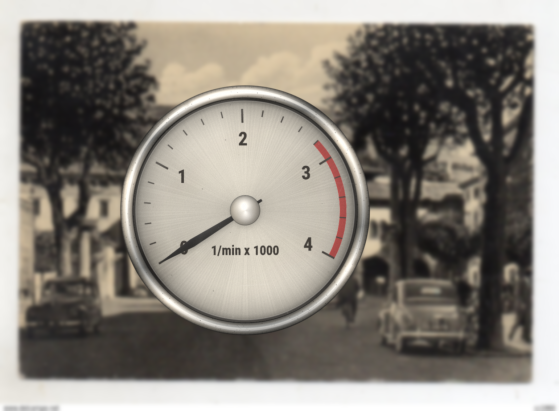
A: 0 rpm
